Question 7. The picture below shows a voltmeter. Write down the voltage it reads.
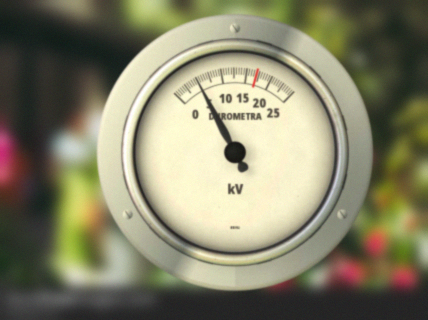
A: 5 kV
